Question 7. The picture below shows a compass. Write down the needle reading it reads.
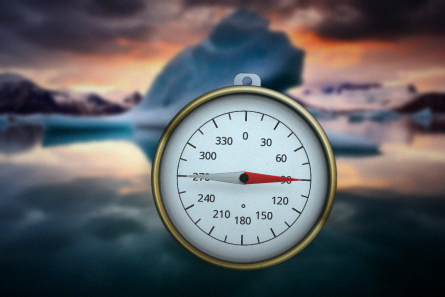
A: 90 °
